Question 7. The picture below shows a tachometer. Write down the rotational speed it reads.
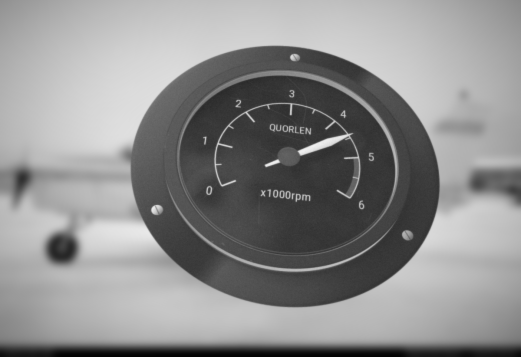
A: 4500 rpm
